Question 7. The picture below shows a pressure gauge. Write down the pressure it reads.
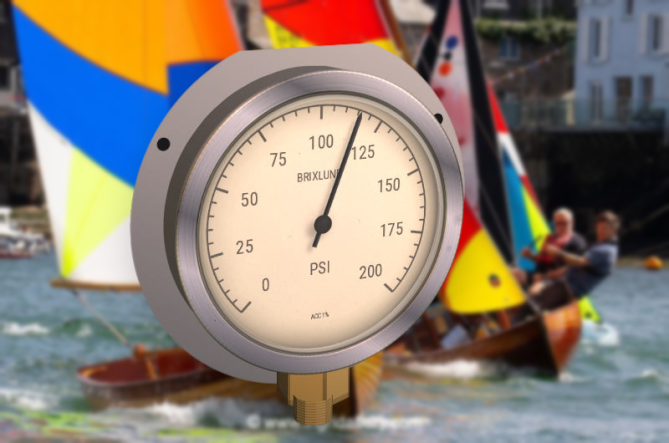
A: 115 psi
